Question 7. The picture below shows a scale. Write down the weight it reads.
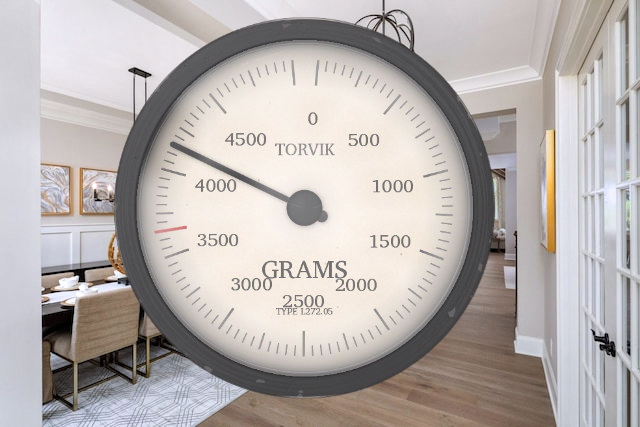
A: 4150 g
